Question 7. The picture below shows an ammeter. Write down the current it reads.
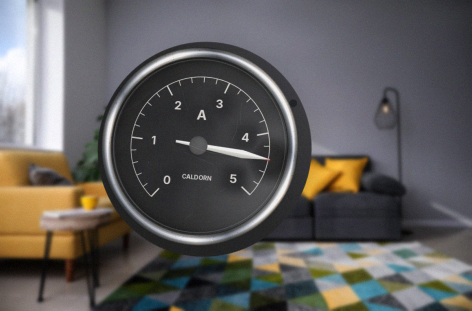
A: 4.4 A
